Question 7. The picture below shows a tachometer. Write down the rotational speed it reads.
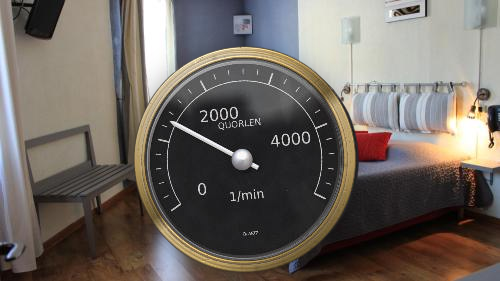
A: 1300 rpm
